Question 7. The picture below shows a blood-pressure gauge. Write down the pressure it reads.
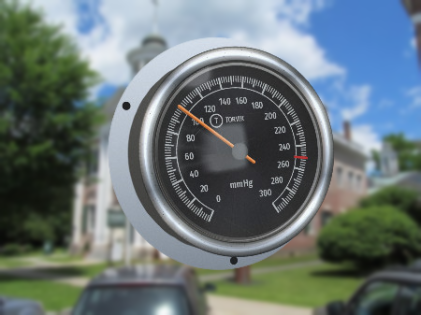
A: 100 mmHg
